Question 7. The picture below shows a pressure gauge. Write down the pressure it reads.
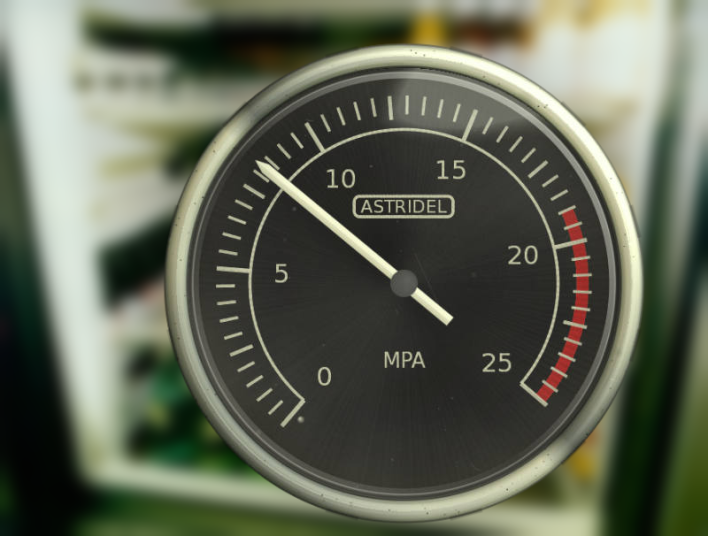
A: 8.25 MPa
